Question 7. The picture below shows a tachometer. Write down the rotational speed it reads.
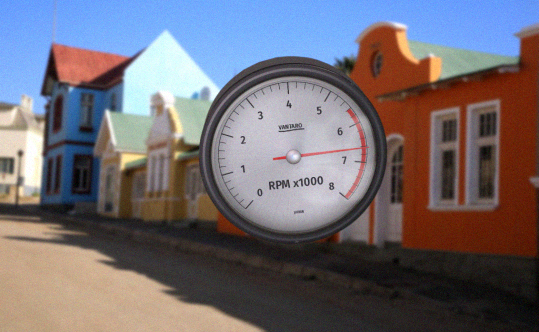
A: 6600 rpm
